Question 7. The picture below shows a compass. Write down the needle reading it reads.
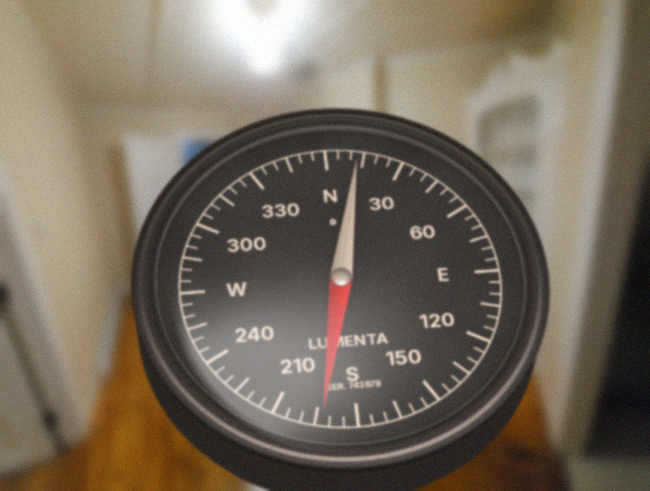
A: 192.5 °
